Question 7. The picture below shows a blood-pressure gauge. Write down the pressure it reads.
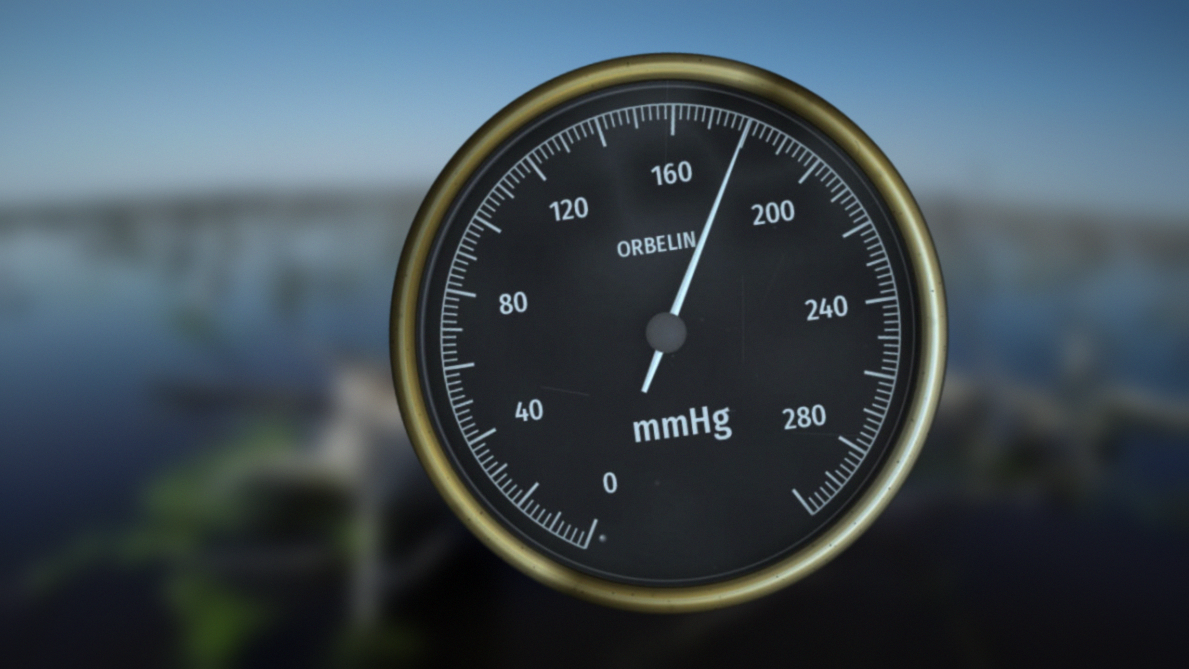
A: 180 mmHg
